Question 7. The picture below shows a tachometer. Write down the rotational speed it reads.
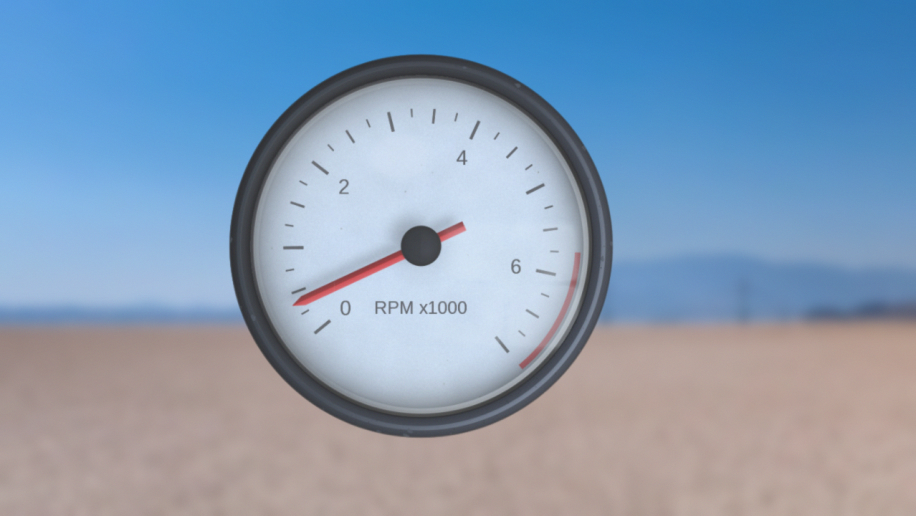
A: 375 rpm
